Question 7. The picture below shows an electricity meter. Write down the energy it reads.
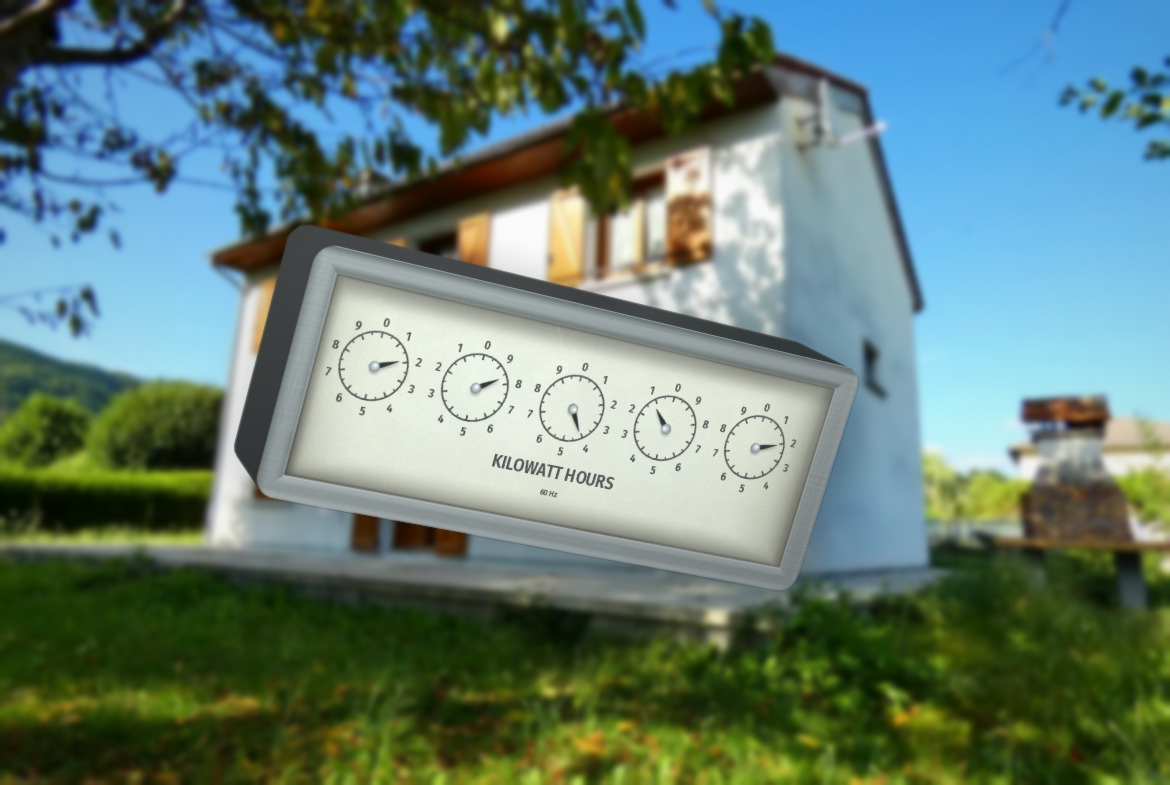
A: 18412 kWh
